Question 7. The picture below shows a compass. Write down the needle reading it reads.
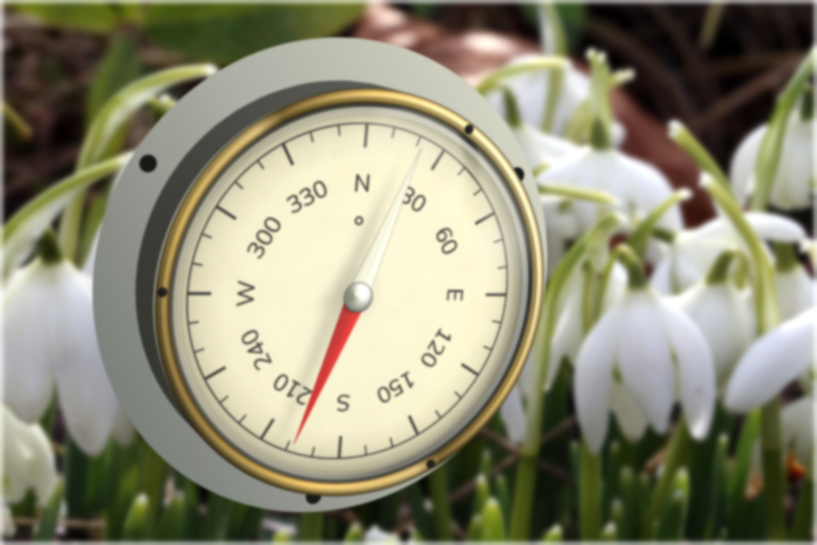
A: 200 °
